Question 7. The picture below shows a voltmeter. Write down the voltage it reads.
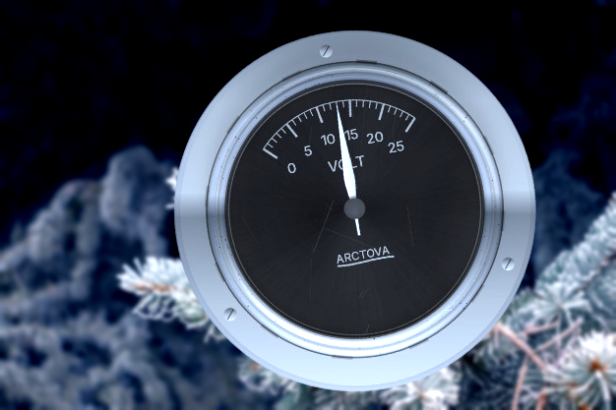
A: 13 V
